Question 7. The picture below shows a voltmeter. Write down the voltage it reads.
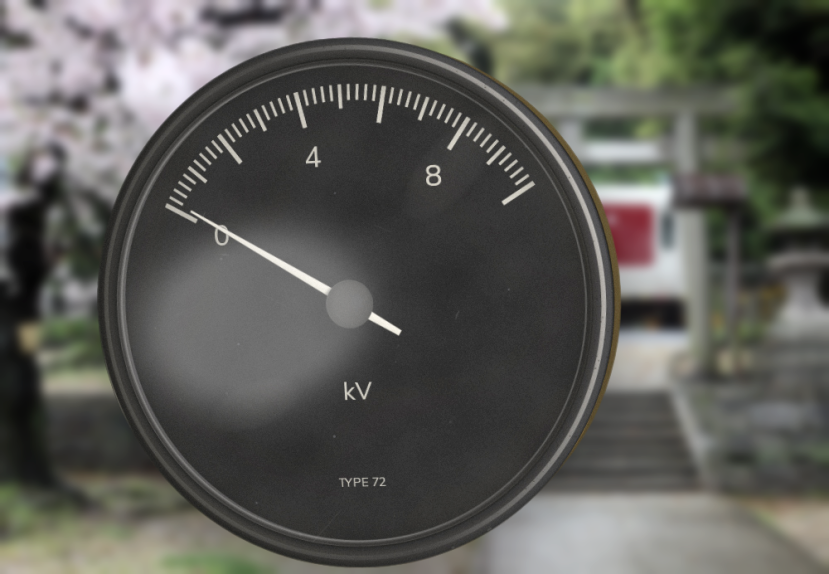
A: 0.2 kV
